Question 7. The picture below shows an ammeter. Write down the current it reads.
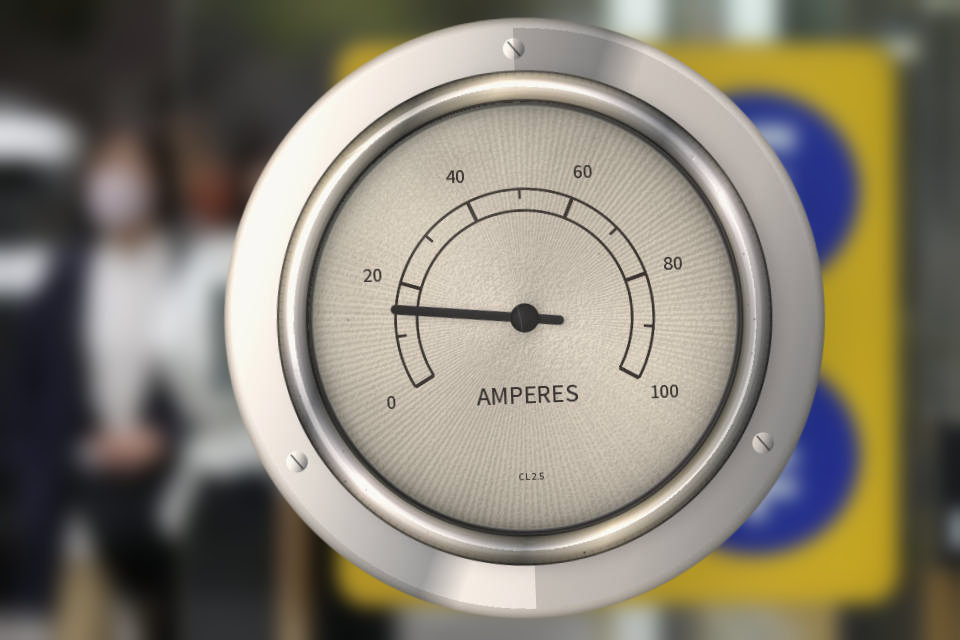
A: 15 A
